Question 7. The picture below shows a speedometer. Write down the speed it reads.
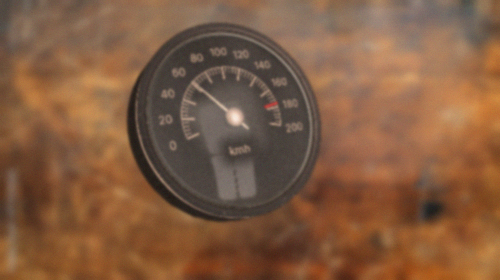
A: 60 km/h
